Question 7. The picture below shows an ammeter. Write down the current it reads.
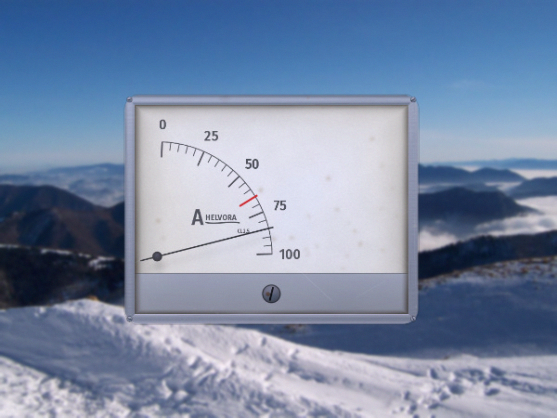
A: 85 A
